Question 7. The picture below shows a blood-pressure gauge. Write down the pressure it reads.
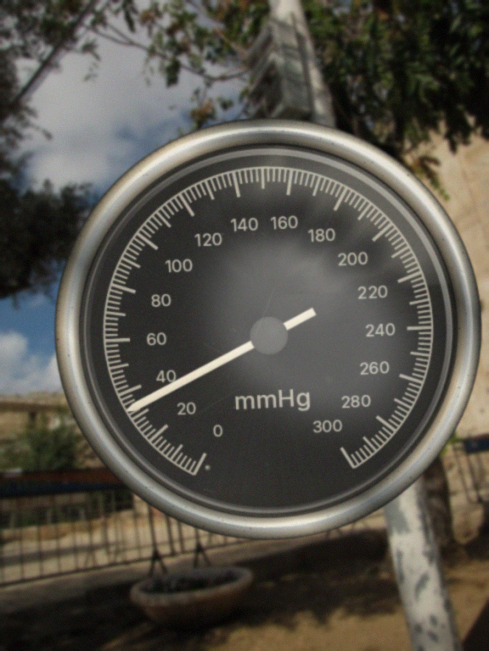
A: 34 mmHg
